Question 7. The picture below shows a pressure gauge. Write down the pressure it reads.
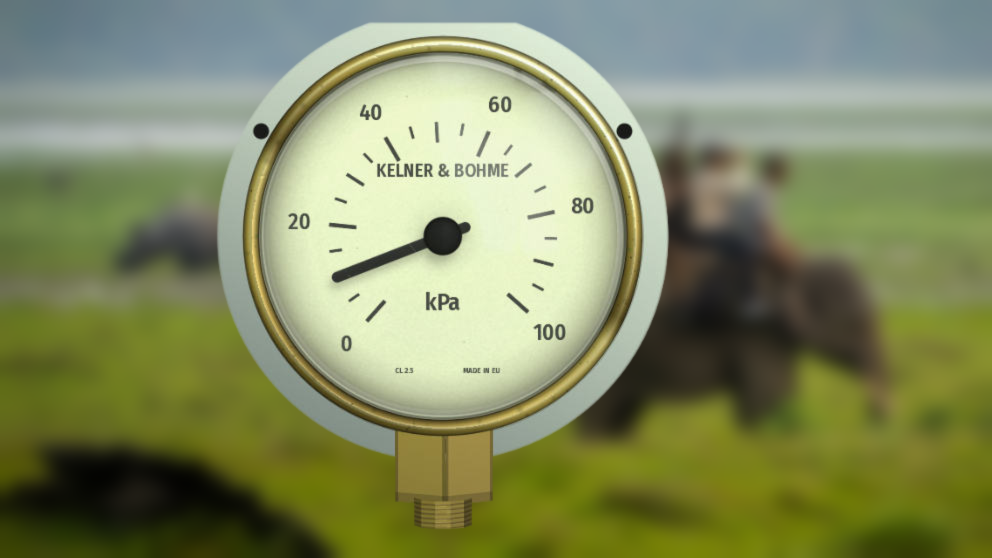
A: 10 kPa
